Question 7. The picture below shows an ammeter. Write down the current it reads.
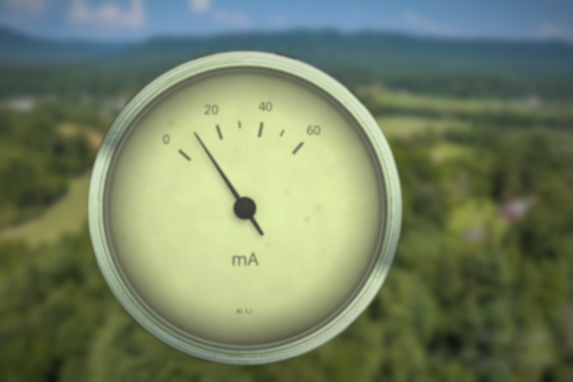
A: 10 mA
